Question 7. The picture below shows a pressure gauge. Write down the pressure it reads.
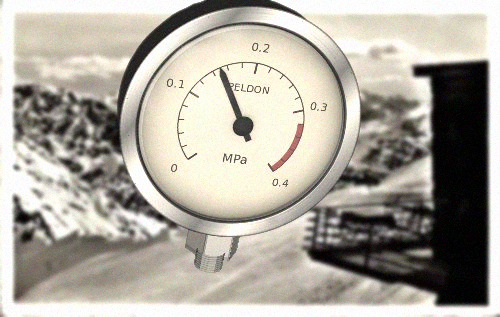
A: 0.15 MPa
